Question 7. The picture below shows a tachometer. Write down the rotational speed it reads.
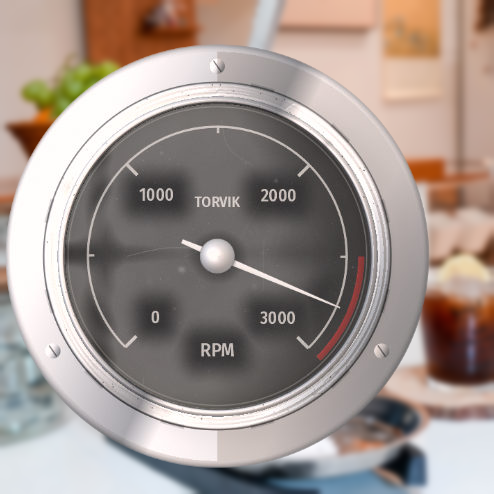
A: 2750 rpm
